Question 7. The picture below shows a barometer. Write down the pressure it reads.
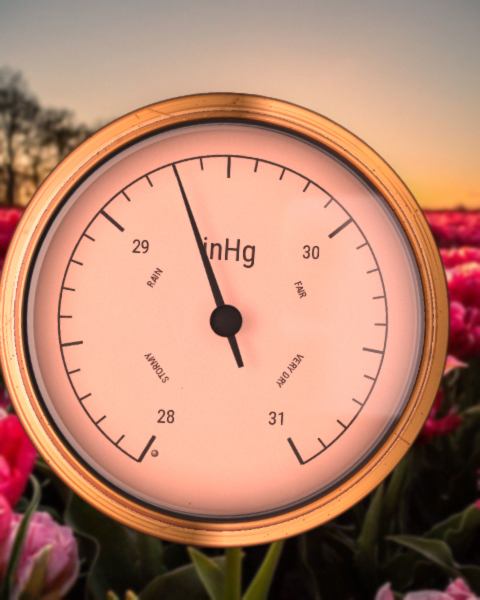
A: 29.3 inHg
